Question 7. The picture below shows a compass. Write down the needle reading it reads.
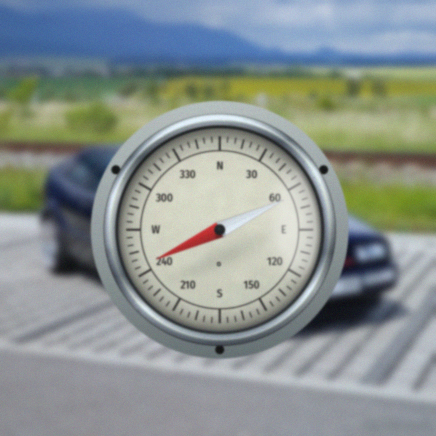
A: 245 °
